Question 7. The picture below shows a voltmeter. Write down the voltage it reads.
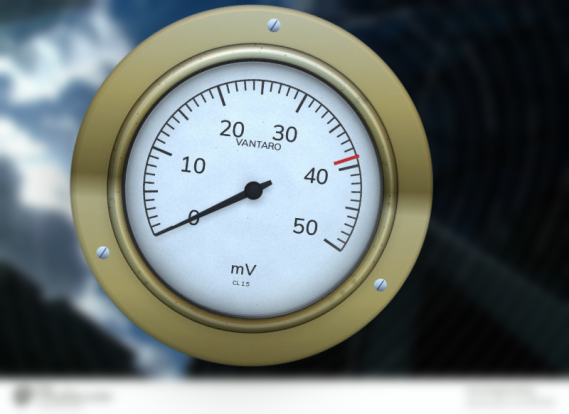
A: 0 mV
